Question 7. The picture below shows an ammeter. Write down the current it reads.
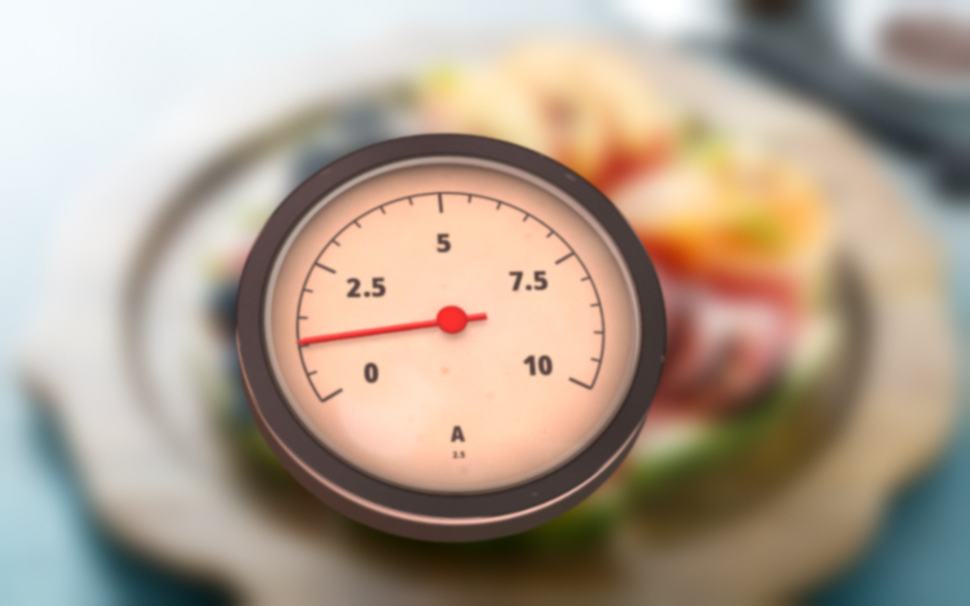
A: 1 A
